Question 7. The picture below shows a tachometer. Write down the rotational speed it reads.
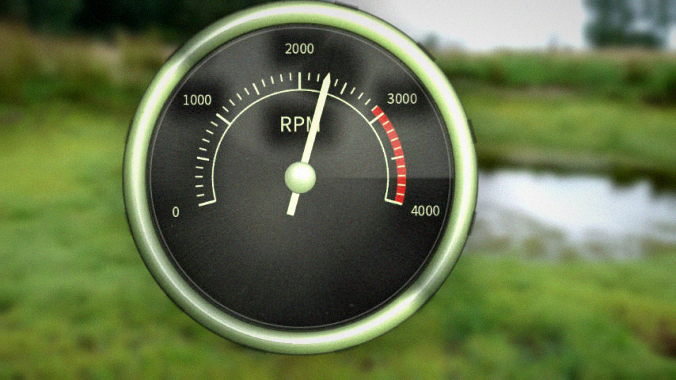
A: 2300 rpm
